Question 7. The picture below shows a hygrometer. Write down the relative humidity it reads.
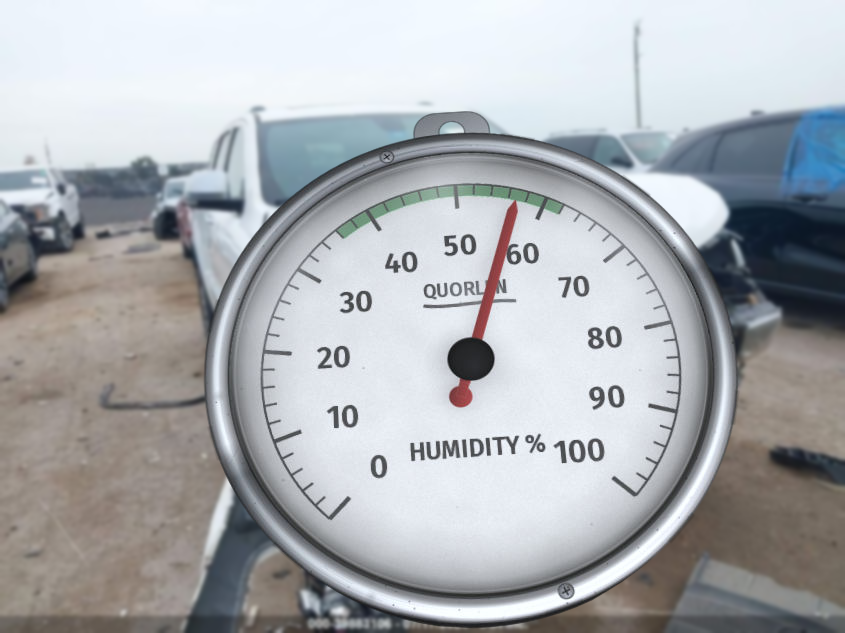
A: 57 %
